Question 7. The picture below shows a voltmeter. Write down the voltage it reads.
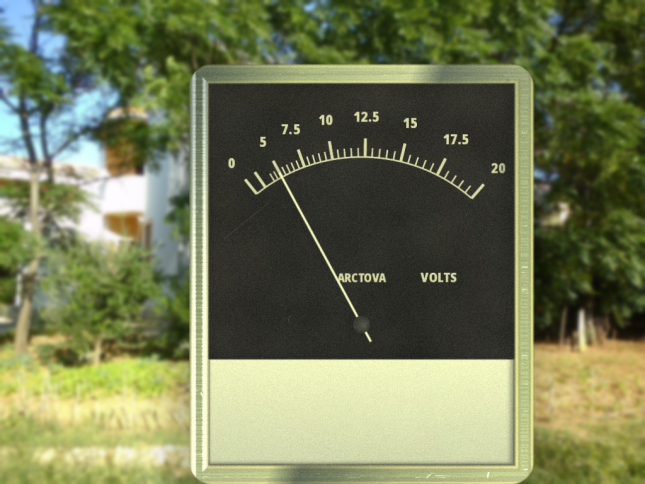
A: 5 V
